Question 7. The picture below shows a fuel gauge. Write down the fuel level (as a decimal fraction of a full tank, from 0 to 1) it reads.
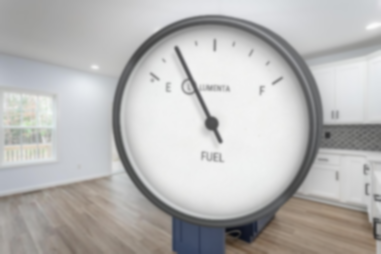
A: 0.25
